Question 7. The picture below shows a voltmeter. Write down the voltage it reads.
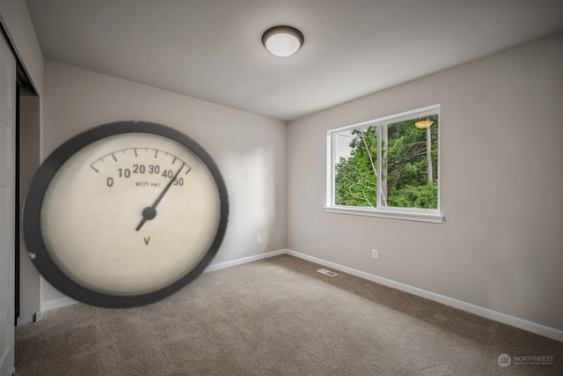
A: 45 V
